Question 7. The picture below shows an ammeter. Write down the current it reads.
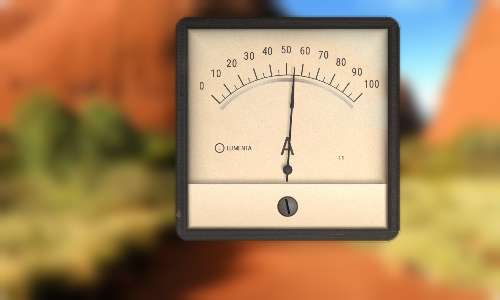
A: 55 A
